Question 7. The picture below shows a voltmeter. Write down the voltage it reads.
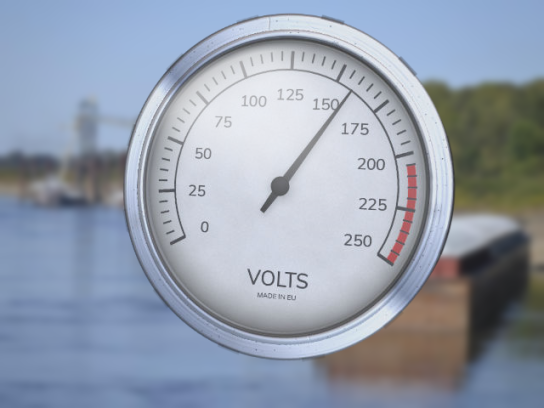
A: 160 V
